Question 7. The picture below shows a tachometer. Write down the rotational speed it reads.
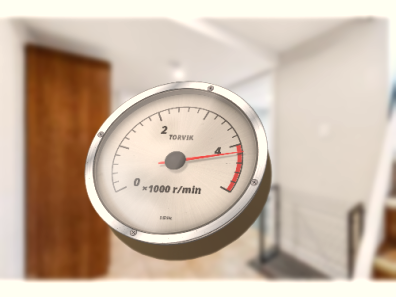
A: 4200 rpm
